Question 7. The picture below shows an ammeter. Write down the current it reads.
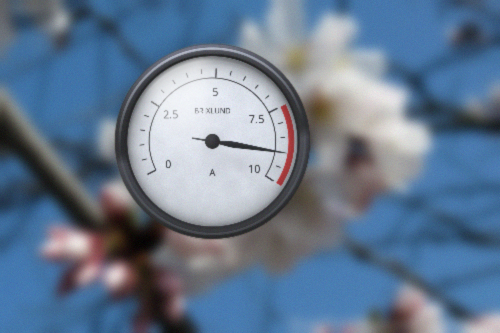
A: 9 A
